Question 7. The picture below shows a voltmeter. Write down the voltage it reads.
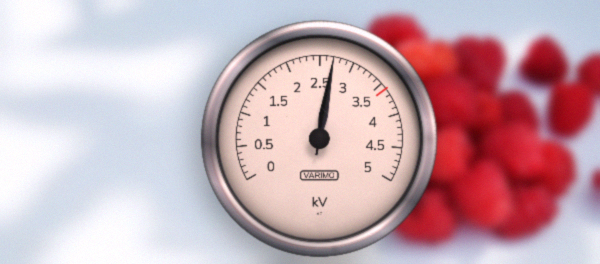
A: 2.7 kV
